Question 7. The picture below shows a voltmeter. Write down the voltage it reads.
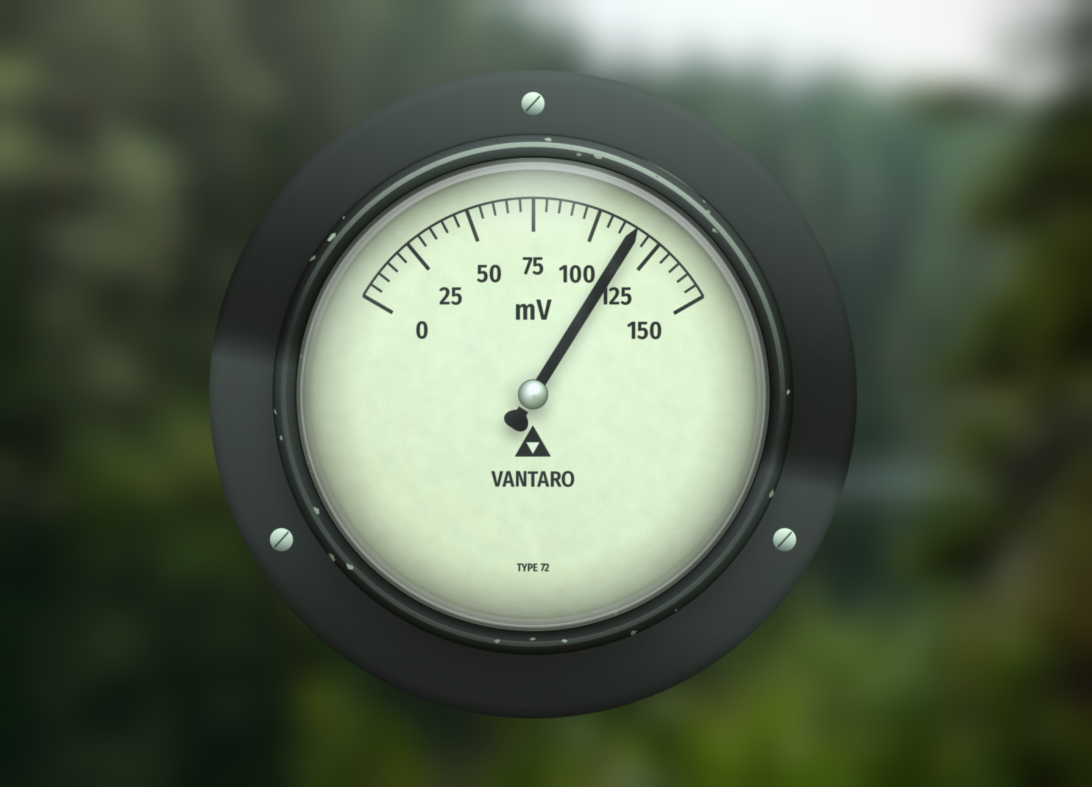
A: 115 mV
